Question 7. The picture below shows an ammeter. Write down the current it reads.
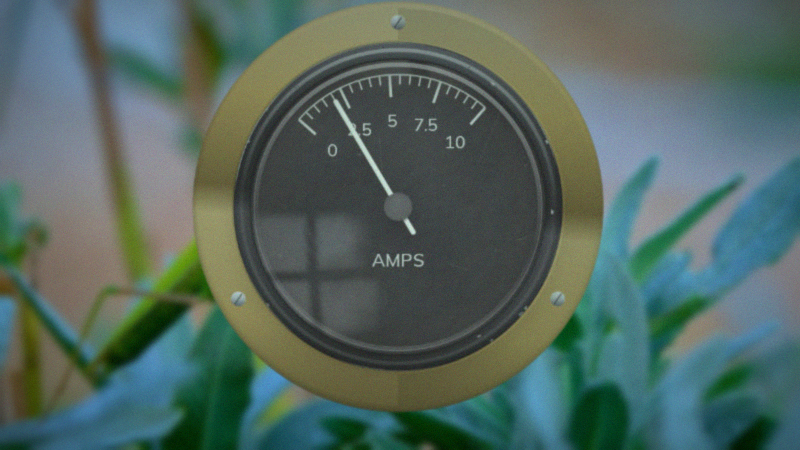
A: 2 A
